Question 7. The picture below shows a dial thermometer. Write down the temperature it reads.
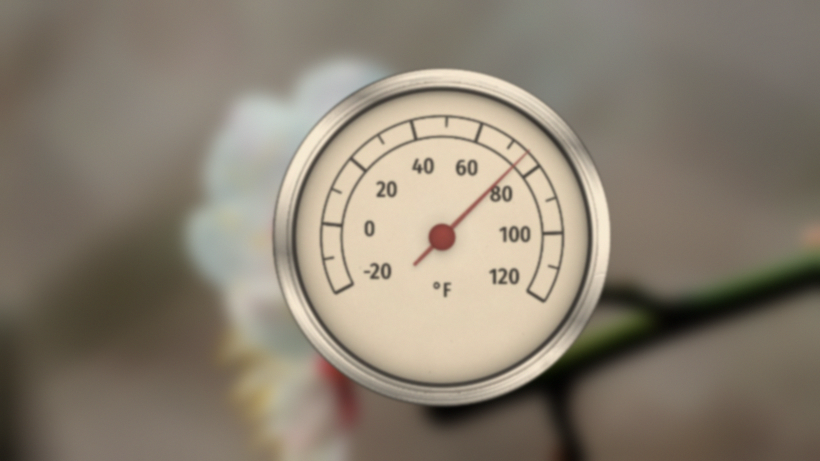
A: 75 °F
